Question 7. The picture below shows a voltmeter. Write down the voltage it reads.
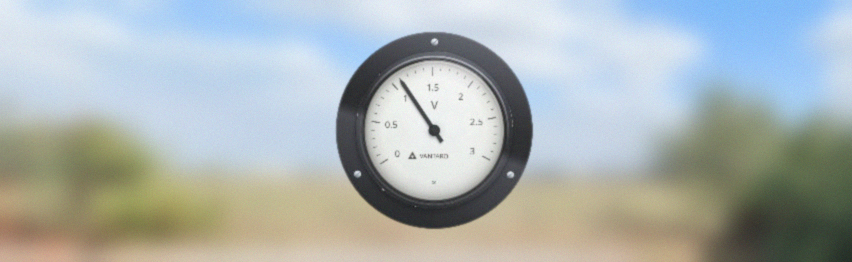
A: 1.1 V
